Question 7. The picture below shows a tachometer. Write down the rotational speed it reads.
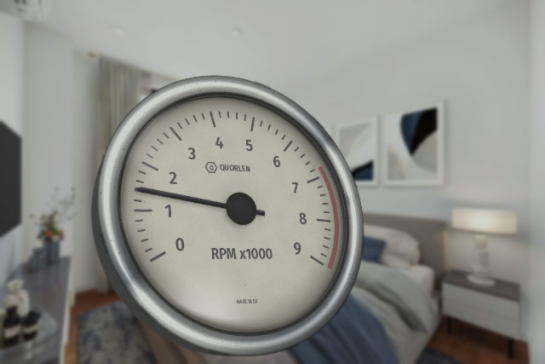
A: 1400 rpm
